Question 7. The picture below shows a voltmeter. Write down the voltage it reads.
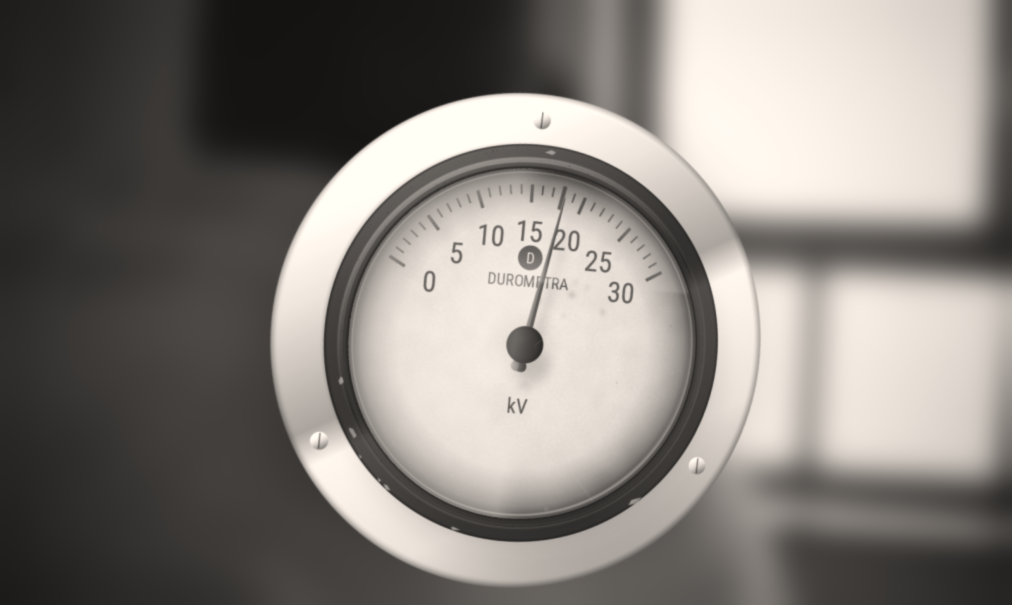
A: 18 kV
